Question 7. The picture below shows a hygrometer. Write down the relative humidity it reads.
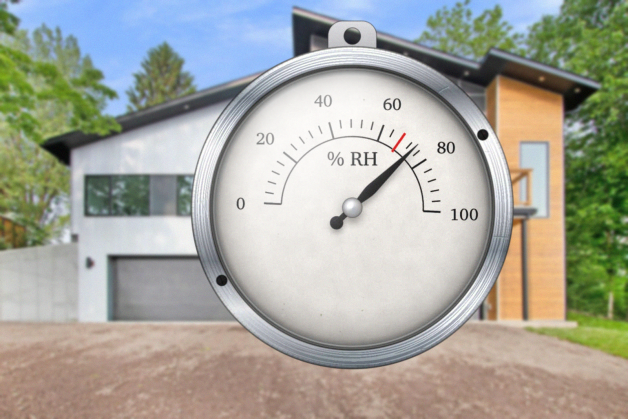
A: 74 %
